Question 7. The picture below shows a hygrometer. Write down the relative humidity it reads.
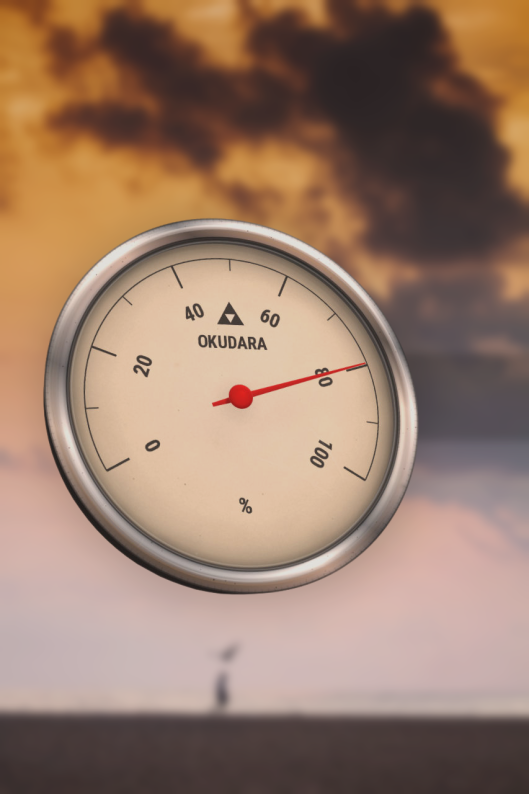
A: 80 %
